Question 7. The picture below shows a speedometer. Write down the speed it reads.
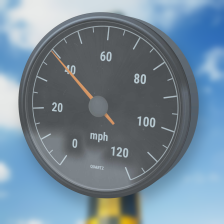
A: 40 mph
